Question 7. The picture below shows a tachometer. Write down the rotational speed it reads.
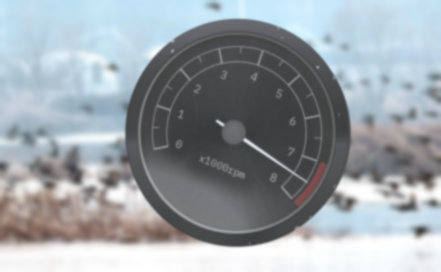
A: 7500 rpm
